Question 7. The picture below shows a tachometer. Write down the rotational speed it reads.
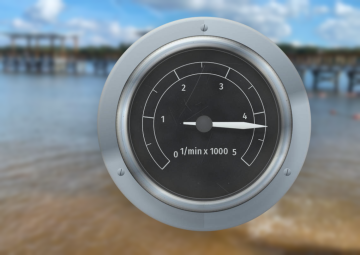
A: 4250 rpm
